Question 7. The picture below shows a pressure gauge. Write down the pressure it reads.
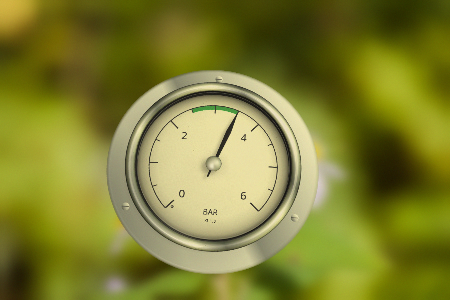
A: 3.5 bar
